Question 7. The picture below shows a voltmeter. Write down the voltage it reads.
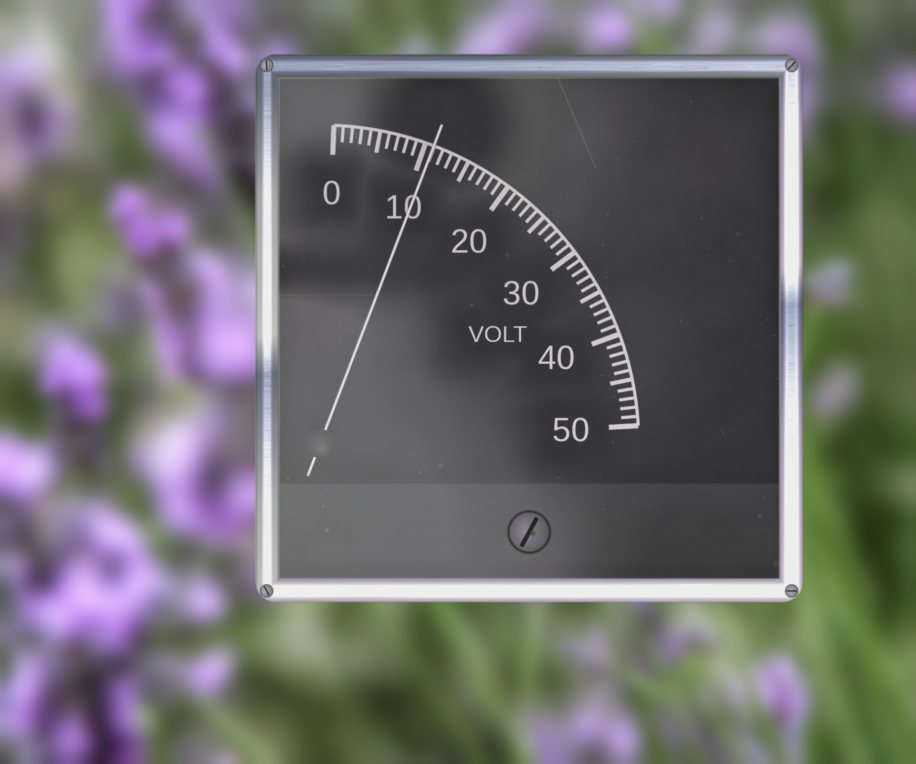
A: 11 V
